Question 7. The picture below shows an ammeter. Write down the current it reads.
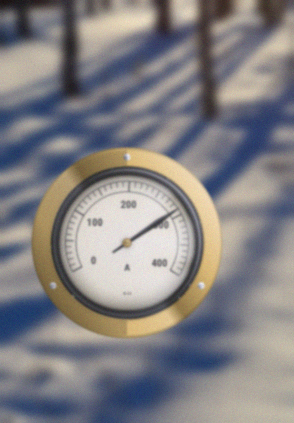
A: 290 A
